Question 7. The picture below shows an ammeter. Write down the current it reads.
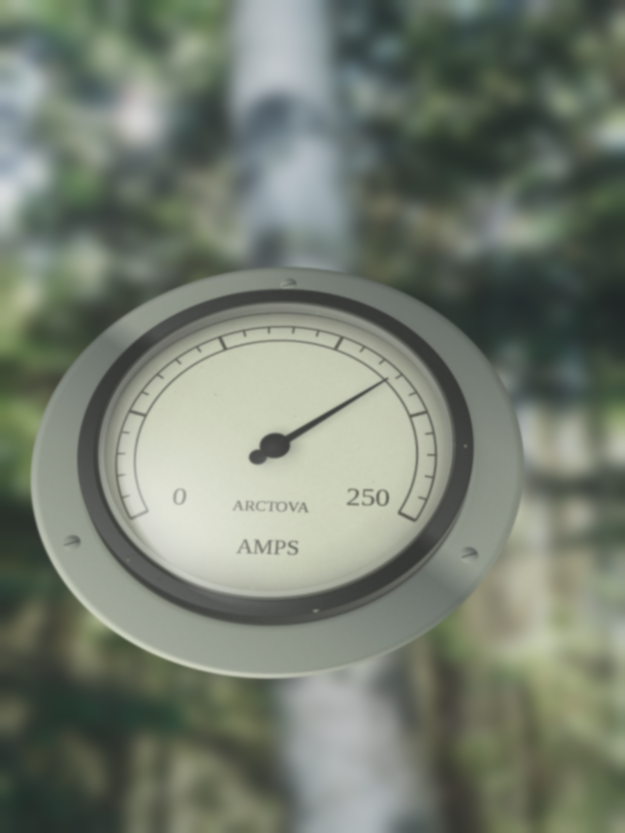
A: 180 A
